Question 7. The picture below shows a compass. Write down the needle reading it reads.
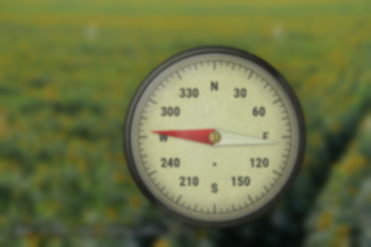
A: 275 °
